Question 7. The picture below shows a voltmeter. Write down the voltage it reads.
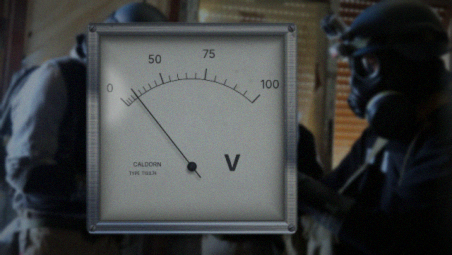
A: 25 V
